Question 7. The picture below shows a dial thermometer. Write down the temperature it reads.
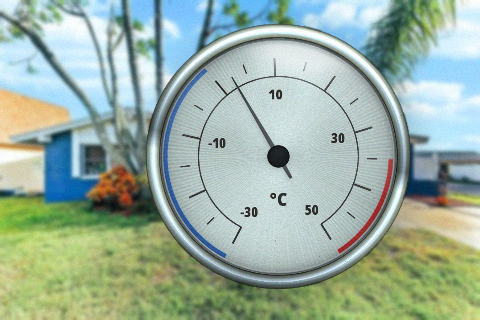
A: 2.5 °C
